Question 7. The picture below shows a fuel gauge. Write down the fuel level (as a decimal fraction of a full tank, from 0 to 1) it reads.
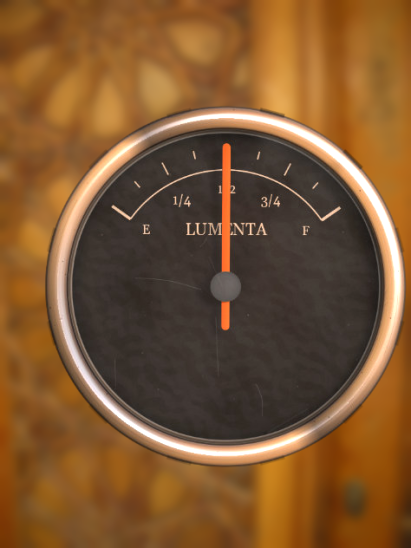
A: 0.5
